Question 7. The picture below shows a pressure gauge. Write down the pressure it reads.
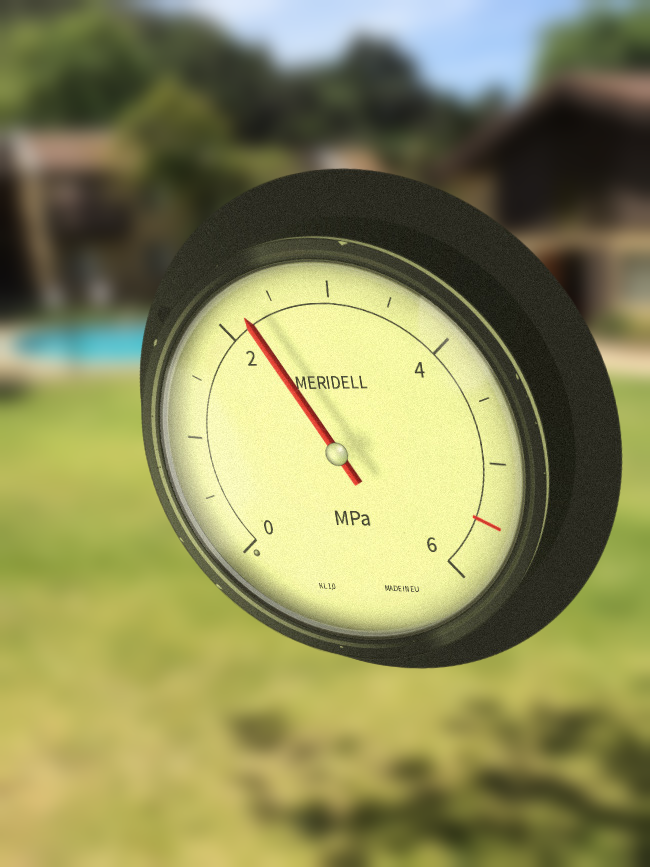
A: 2.25 MPa
